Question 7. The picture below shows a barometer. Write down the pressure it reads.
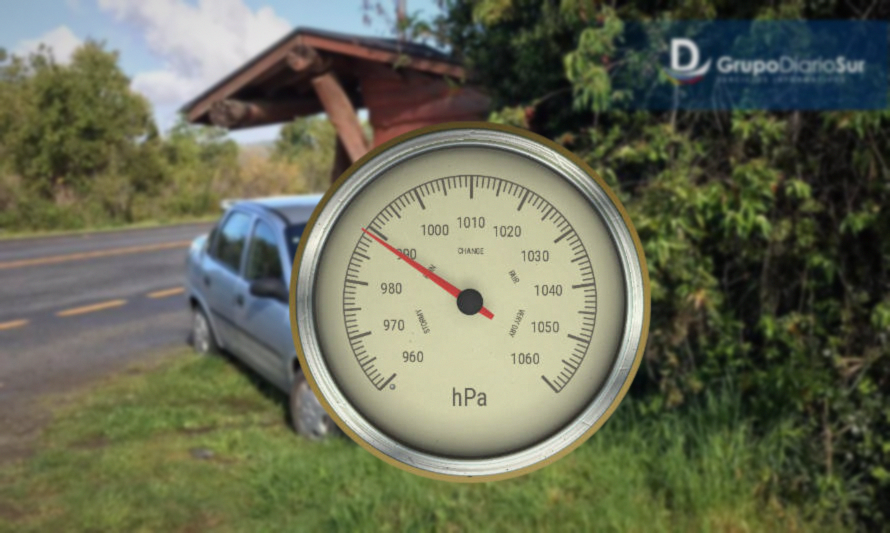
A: 989 hPa
